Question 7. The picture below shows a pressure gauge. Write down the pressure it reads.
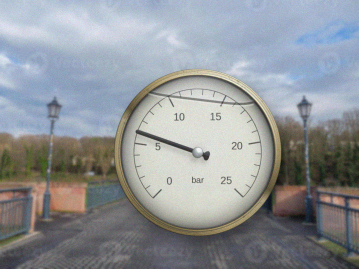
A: 6 bar
